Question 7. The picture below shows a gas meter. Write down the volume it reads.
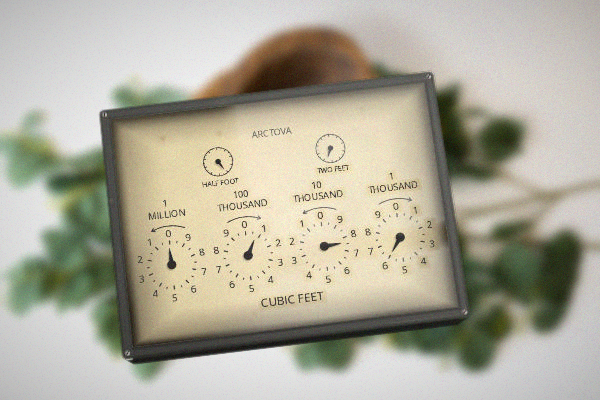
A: 7600 ft³
